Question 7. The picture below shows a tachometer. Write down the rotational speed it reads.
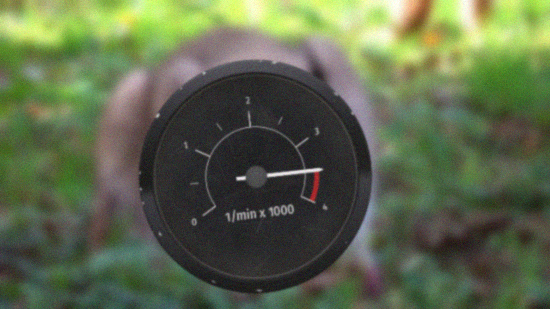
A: 3500 rpm
